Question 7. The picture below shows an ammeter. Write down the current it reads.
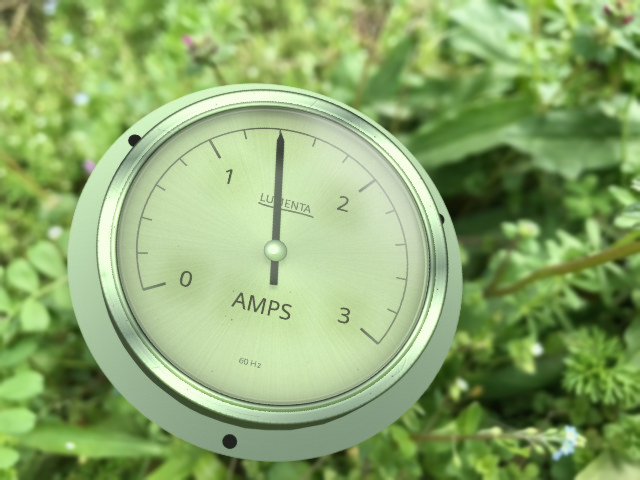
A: 1.4 A
